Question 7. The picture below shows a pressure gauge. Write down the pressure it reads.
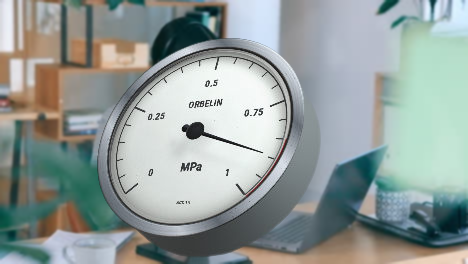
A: 0.9 MPa
